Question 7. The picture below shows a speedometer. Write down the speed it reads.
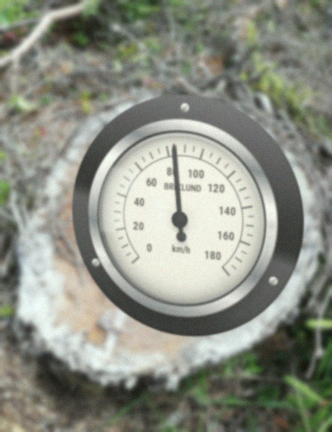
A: 85 km/h
